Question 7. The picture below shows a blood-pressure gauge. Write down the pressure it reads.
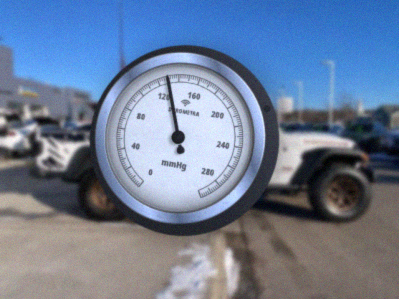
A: 130 mmHg
